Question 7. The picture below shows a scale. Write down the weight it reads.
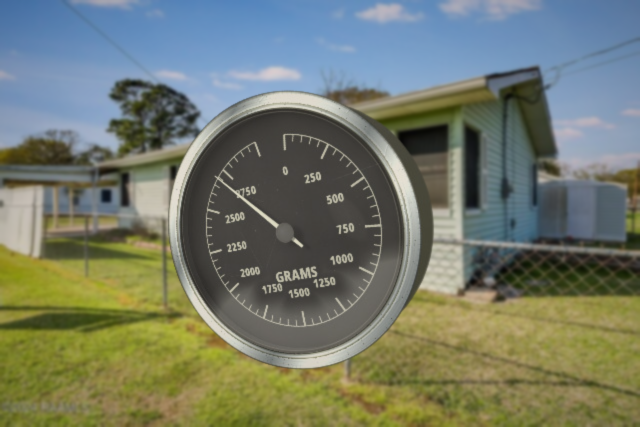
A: 2700 g
